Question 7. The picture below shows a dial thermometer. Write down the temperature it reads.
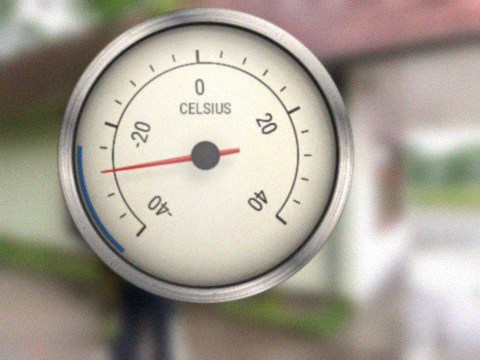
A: -28 °C
